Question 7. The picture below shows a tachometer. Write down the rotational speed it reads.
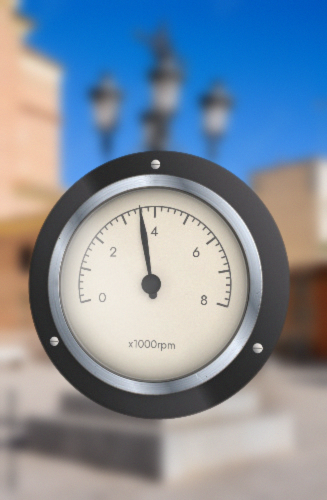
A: 3600 rpm
